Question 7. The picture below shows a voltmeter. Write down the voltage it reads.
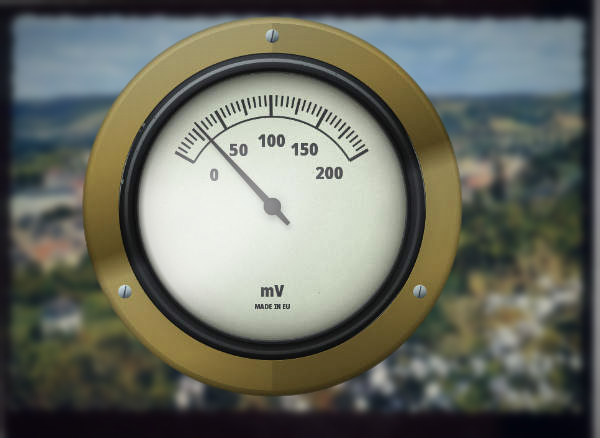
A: 30 mV
